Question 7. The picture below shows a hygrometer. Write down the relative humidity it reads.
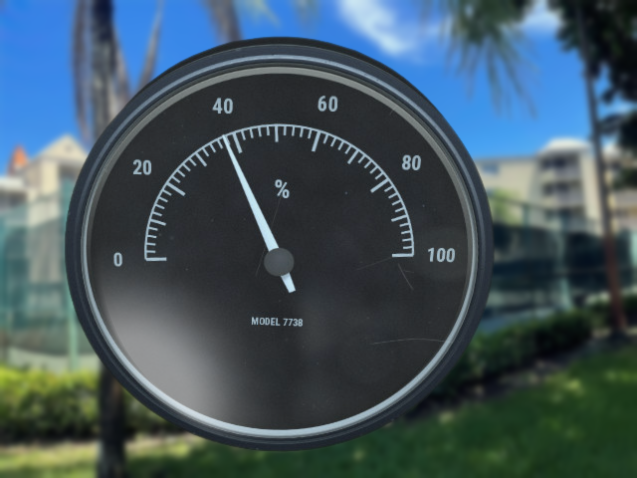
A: 38 %
